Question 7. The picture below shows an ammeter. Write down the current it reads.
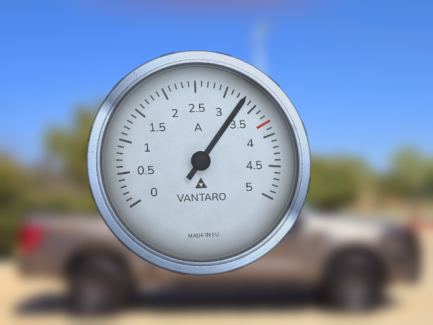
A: 3.3 A
